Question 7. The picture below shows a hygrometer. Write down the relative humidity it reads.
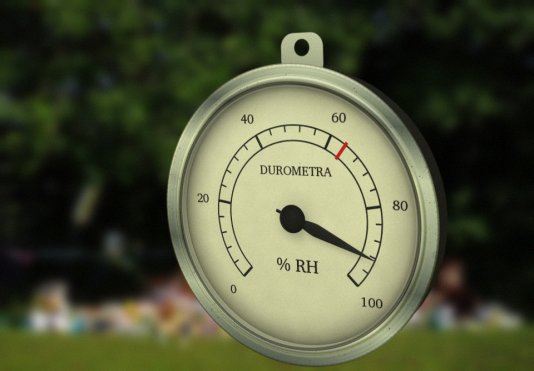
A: 92 %
